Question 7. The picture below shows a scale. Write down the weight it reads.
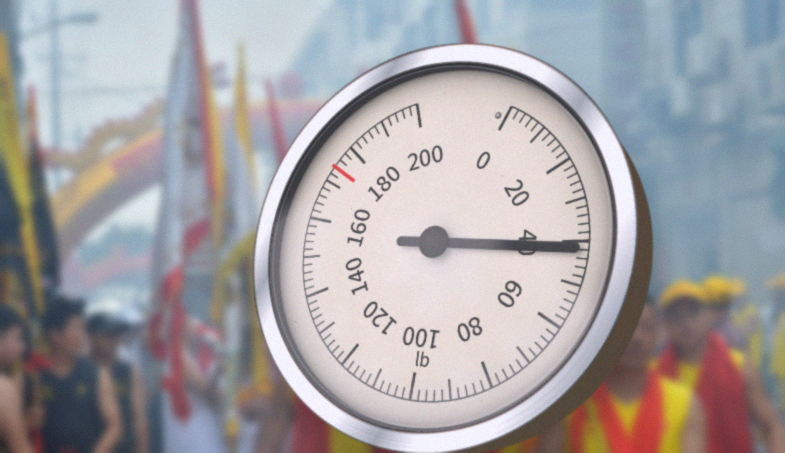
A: 42 lb
